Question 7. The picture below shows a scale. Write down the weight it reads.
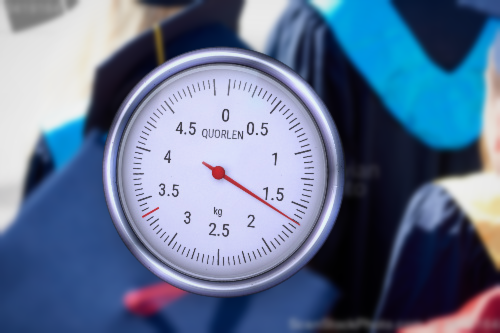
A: 1.65 kg
